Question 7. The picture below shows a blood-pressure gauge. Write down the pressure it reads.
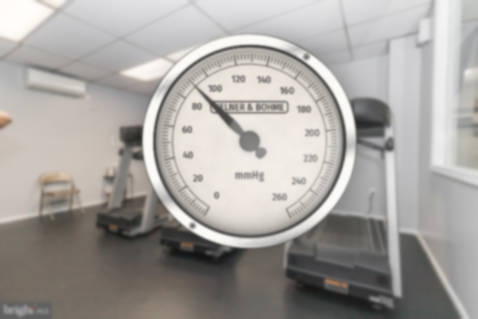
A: 90 mmHg
